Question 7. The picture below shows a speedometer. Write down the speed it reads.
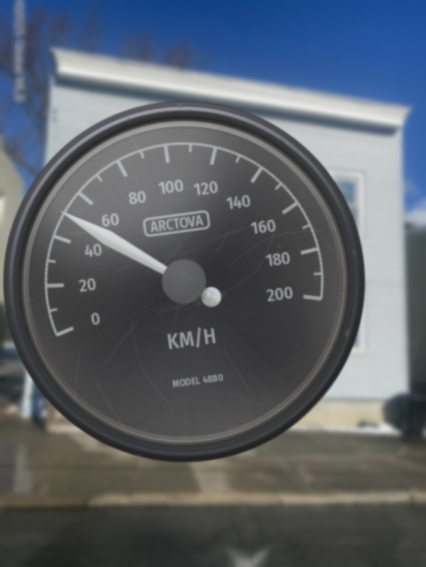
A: 50 km/h
